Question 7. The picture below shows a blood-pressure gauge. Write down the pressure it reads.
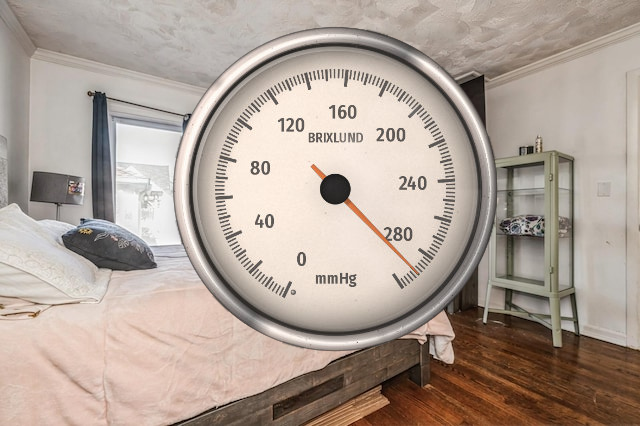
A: 290 mmHg
